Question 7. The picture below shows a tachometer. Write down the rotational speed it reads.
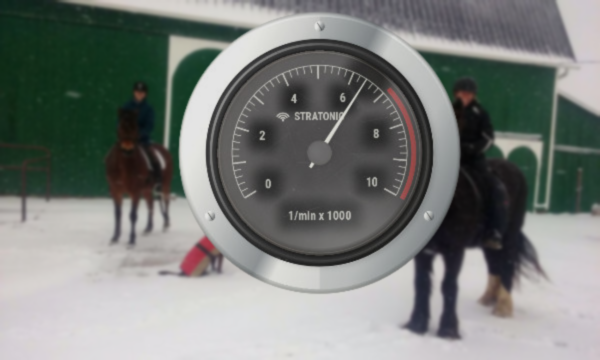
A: 6400 rpm
